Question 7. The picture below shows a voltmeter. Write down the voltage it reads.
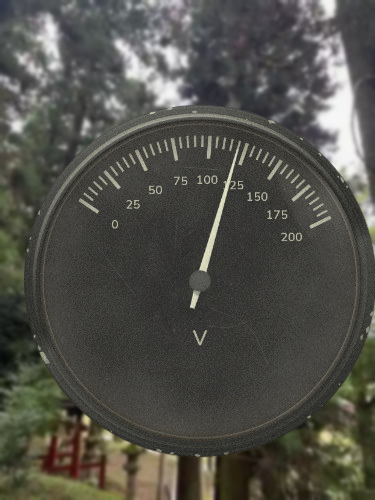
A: 120 V
